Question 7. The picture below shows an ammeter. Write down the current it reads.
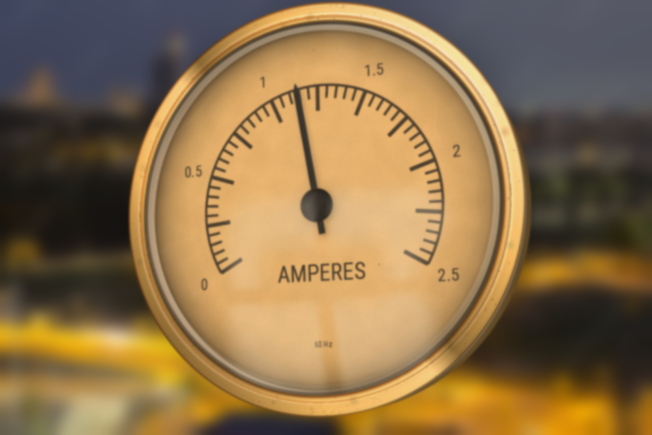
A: 1.15 A
